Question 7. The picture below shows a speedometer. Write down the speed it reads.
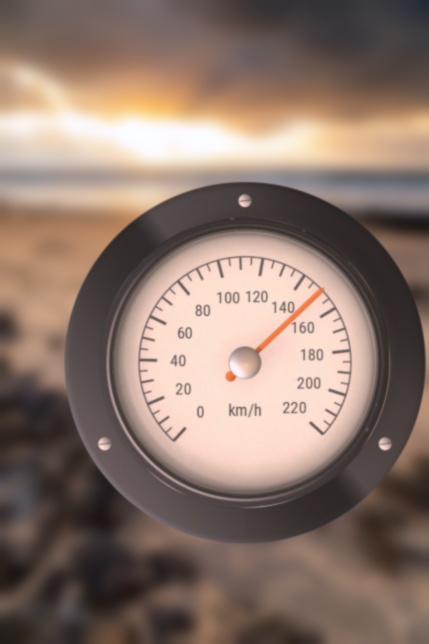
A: 150 km/h
